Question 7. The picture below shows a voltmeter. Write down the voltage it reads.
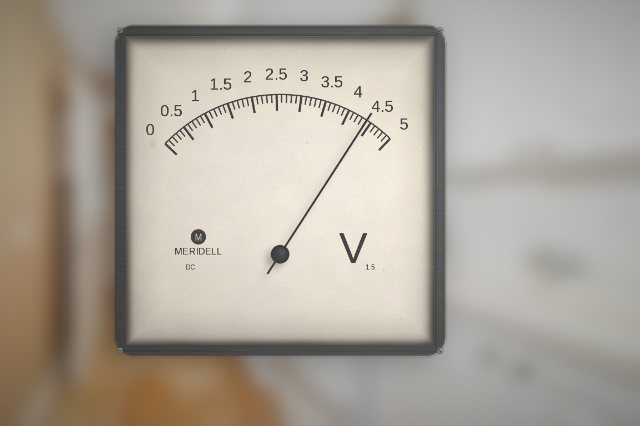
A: 4.4 V
